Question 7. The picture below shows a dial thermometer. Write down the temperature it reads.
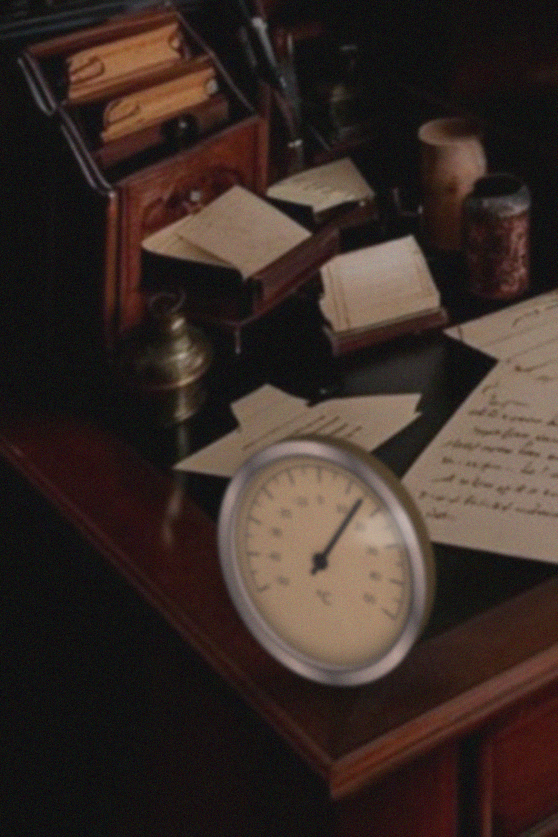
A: 15 °C
